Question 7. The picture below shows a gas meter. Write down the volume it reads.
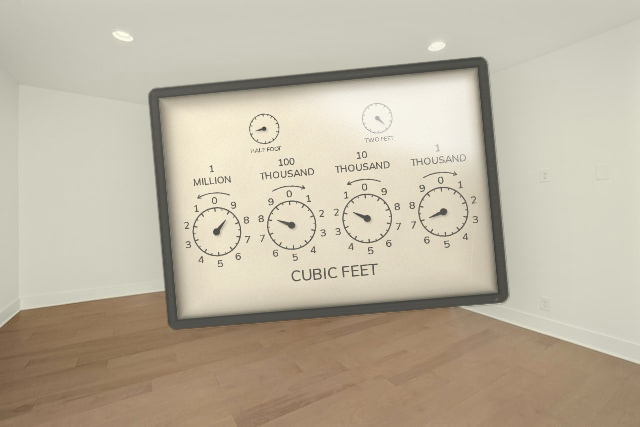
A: 881700 ft³
